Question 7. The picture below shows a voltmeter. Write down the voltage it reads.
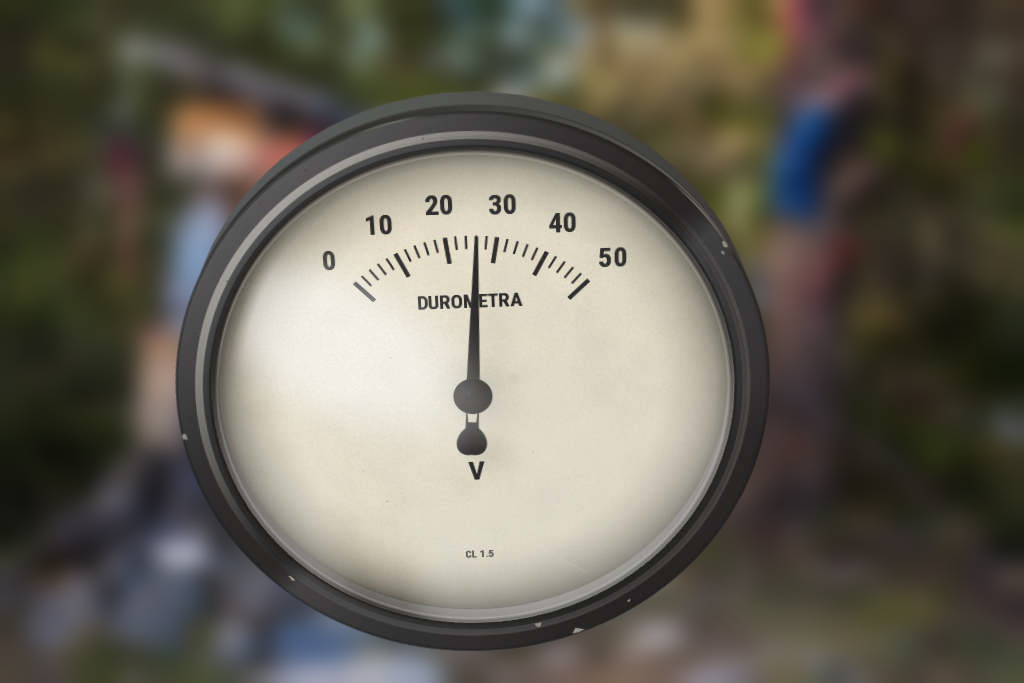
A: 26 V
